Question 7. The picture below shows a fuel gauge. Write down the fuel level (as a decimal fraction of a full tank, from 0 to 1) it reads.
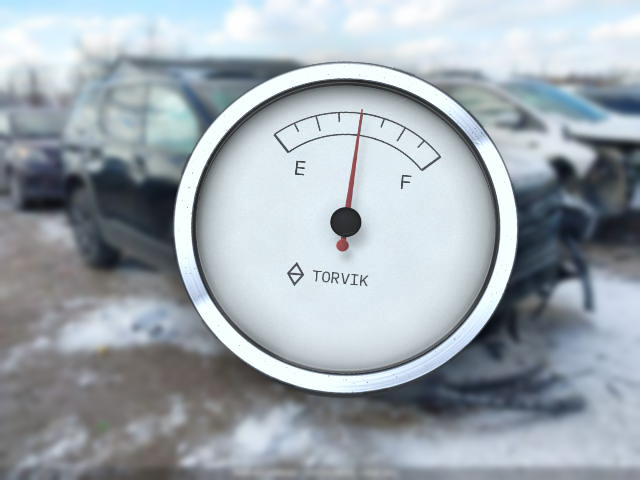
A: 0.5
